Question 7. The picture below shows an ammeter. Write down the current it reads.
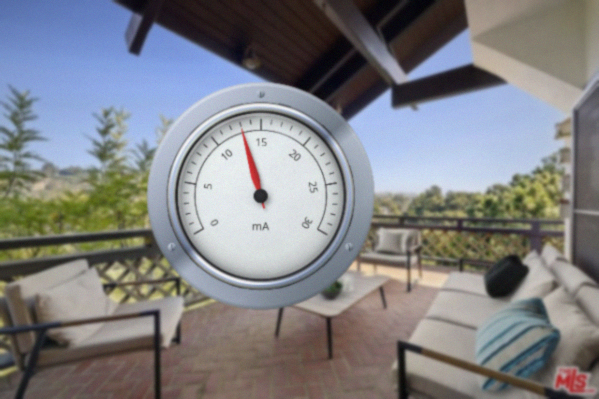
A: 13 mA
